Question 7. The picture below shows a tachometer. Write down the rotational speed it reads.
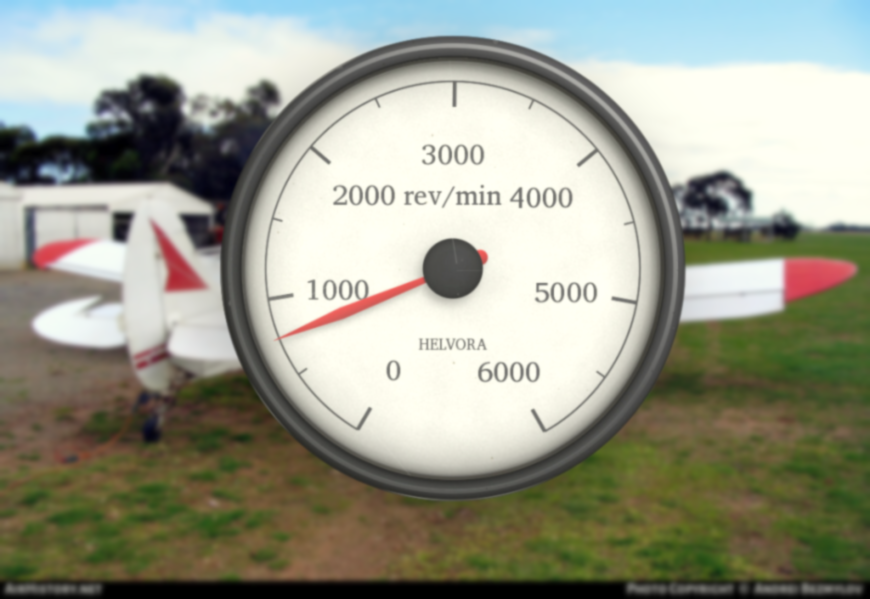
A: 750 rpm
